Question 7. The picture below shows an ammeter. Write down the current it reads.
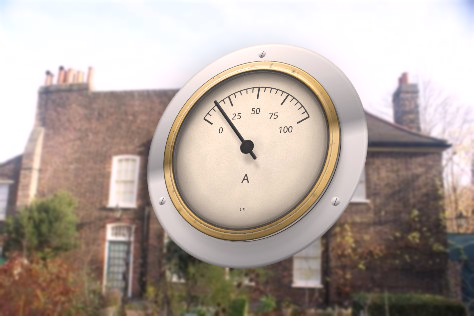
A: 15 A
